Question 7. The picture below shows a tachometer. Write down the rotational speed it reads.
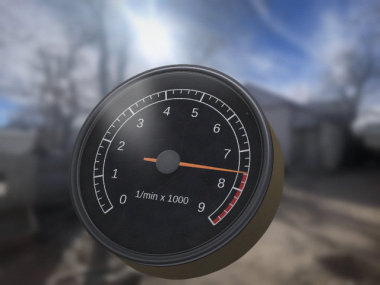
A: 7600 rpm
